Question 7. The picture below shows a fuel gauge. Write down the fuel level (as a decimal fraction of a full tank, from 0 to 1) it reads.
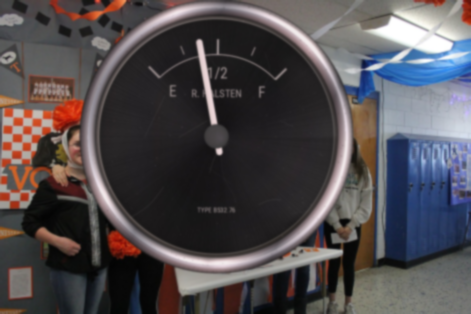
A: 0.375
